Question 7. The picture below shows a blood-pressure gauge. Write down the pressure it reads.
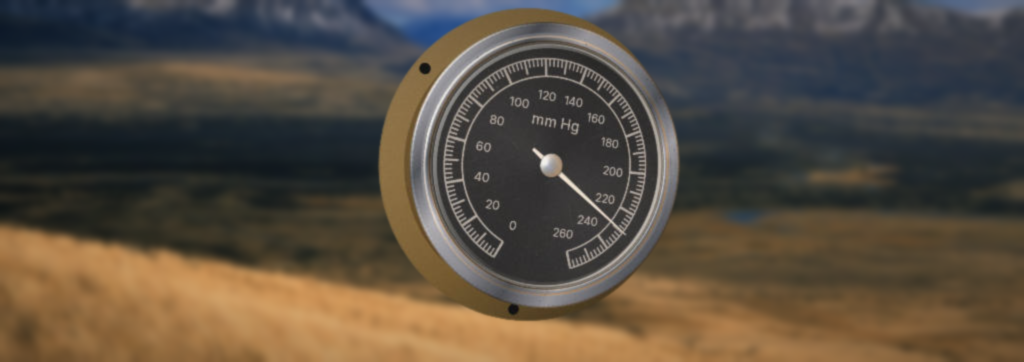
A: 230 mmHg
